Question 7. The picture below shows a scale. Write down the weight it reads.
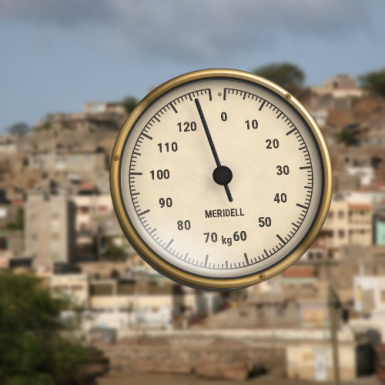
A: 126 kg
